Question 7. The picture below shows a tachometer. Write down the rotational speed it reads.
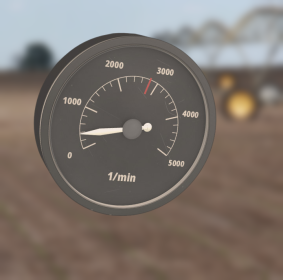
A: 400 rpm
